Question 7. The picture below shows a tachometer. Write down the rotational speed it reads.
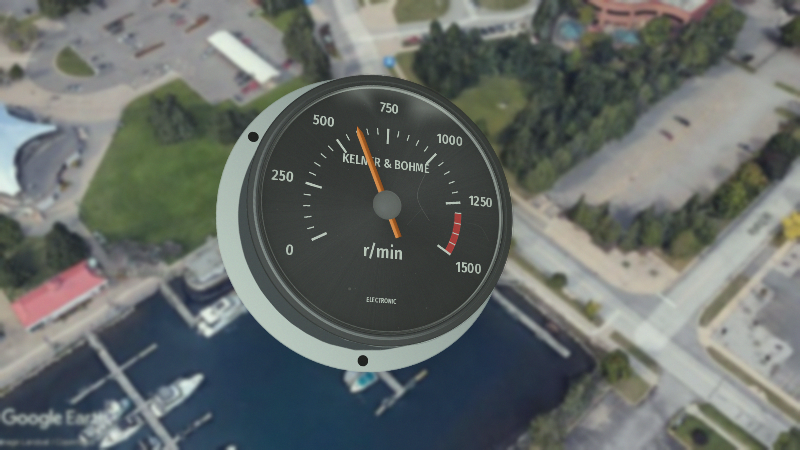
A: 600 rpm
